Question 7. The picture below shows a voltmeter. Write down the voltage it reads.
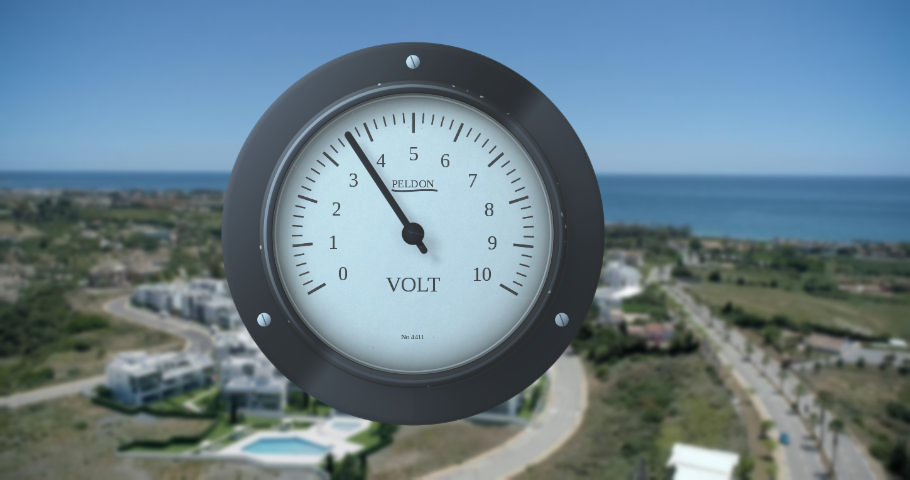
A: 3.6 V
